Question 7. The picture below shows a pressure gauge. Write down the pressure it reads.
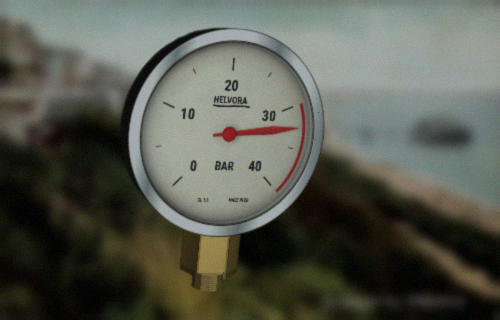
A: 32.5 bar
